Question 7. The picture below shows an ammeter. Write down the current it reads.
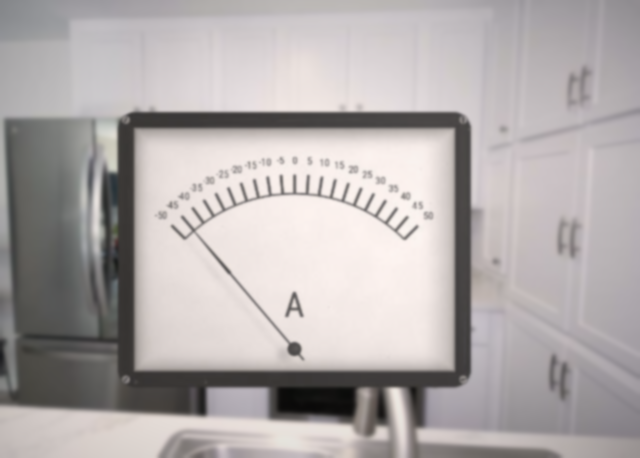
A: -45 A
